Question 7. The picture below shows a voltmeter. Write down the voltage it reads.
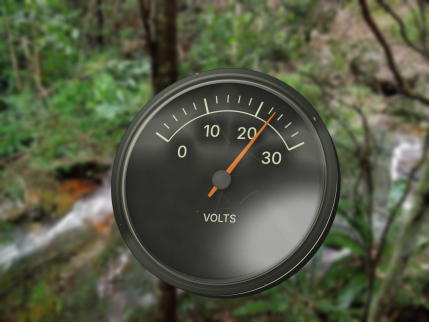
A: 23 V
